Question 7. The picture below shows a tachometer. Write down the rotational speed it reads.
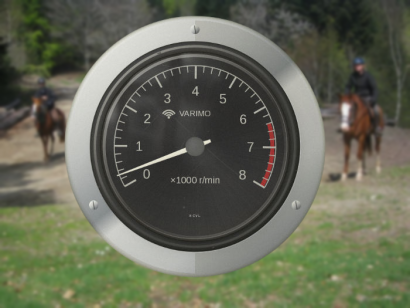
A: 300 rpm
